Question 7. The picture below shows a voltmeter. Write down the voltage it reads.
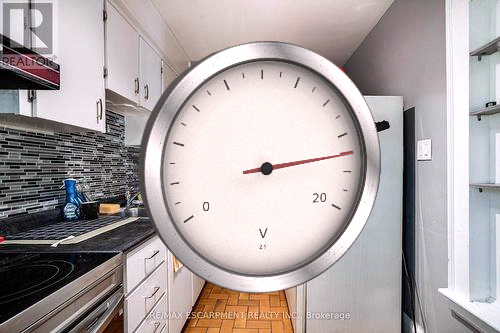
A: 17 V
